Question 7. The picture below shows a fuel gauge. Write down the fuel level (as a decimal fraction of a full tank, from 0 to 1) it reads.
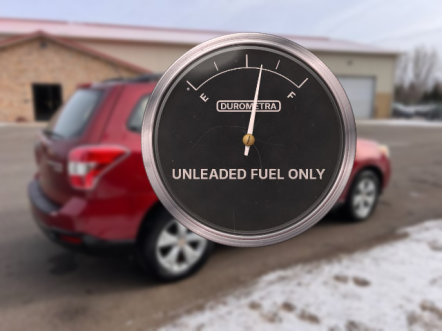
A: 0.625
